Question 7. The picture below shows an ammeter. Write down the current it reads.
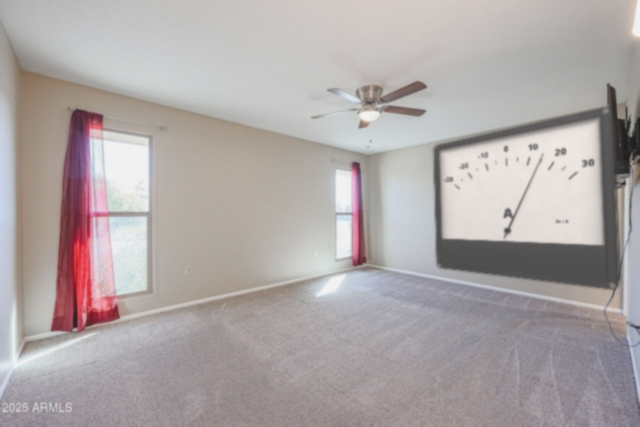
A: 15 A
